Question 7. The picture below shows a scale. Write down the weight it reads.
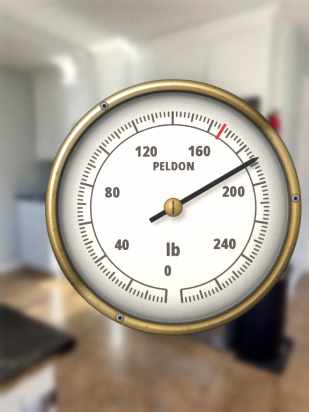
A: 188 lb
